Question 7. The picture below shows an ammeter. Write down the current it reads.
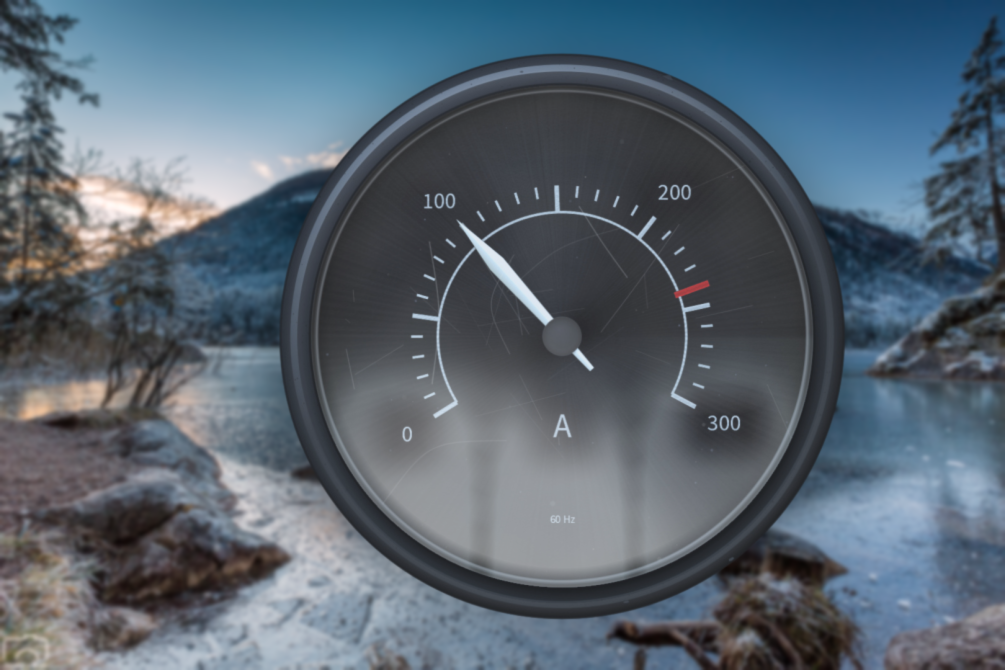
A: 100 A
